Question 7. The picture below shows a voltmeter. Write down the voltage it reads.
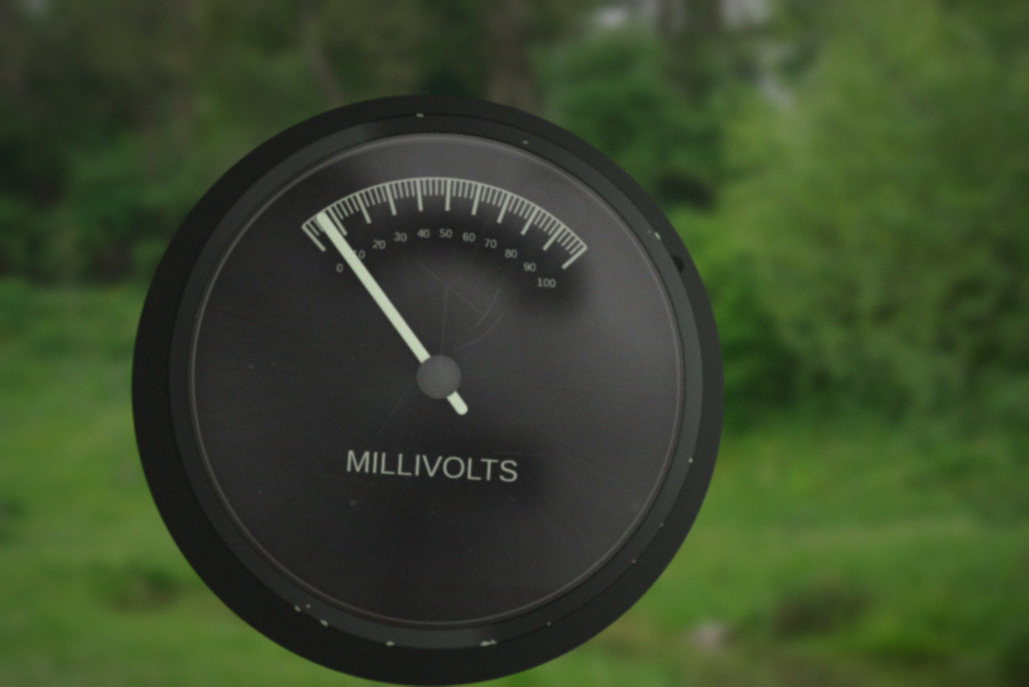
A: 6 mV
